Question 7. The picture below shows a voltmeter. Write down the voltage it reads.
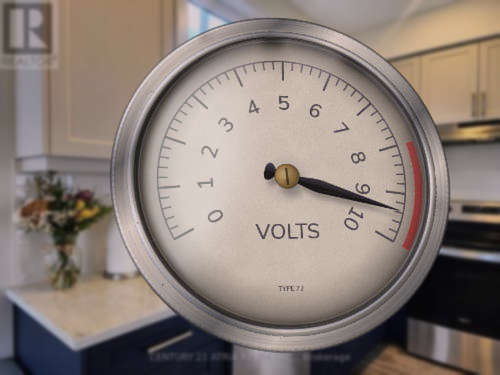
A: 9.4 V
